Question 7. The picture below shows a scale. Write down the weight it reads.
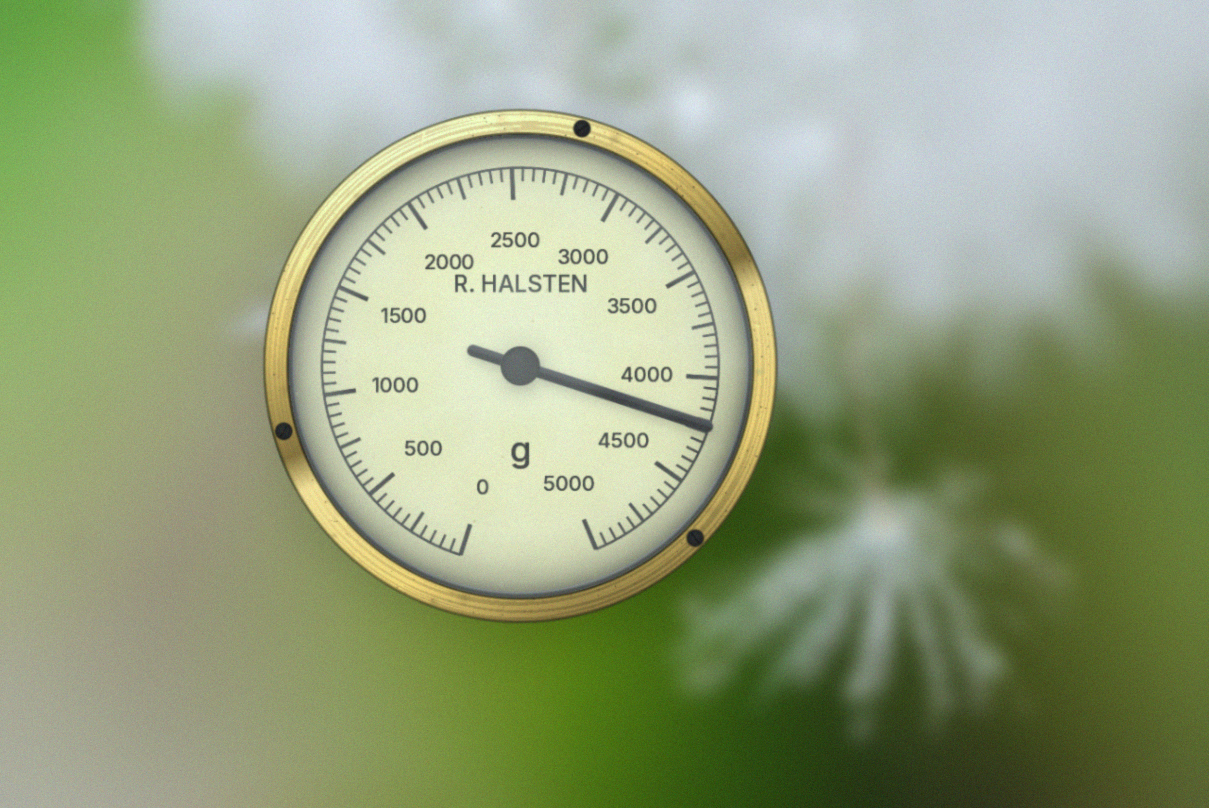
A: 4225 g
